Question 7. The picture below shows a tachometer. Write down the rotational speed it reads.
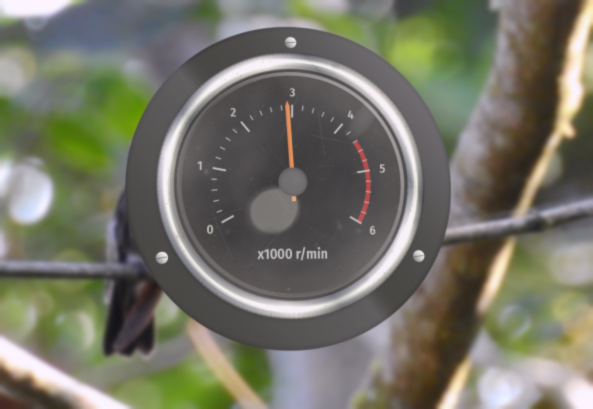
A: 2900 rpm
